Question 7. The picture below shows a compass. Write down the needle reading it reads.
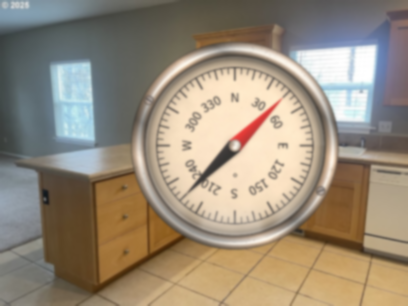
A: 45 °
